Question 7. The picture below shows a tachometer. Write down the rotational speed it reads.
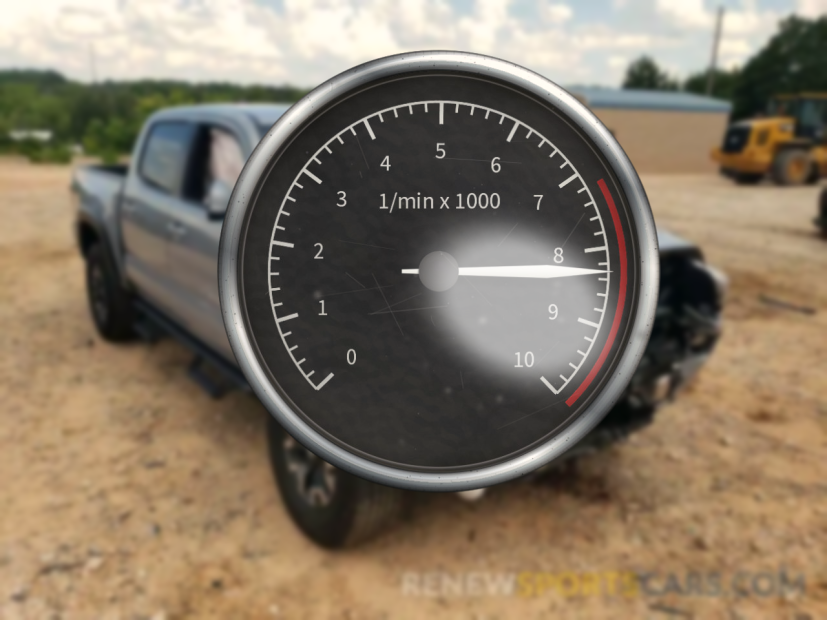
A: 8300 rpm
